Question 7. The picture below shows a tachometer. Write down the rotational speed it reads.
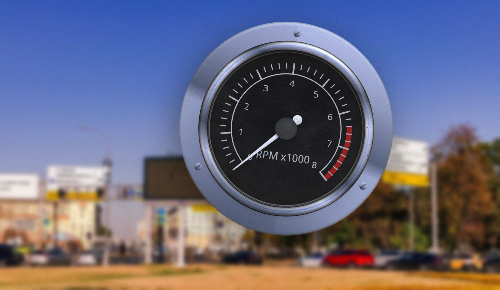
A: 0 rpm
